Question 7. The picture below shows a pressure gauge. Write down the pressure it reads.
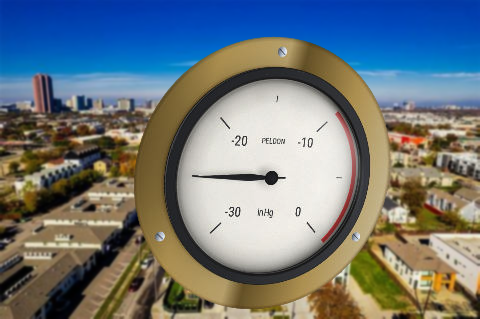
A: -25 inHg
